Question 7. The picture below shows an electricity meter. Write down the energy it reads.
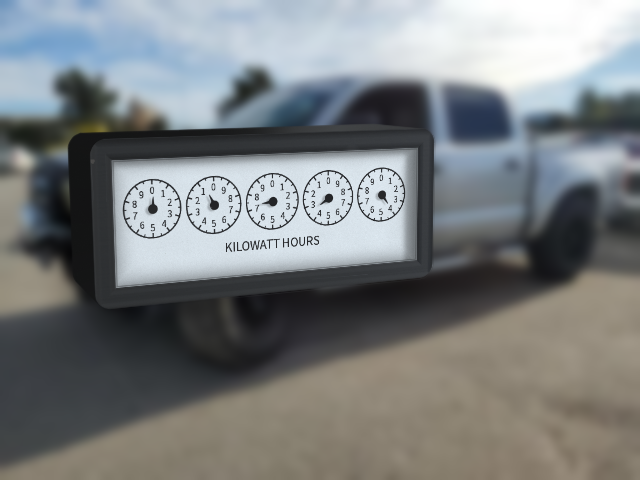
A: 734 kWh
